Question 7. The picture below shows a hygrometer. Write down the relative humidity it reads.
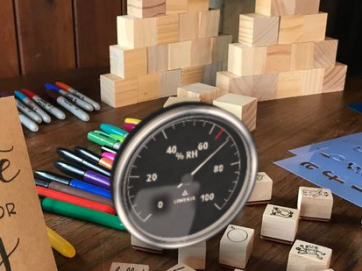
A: 68 %
